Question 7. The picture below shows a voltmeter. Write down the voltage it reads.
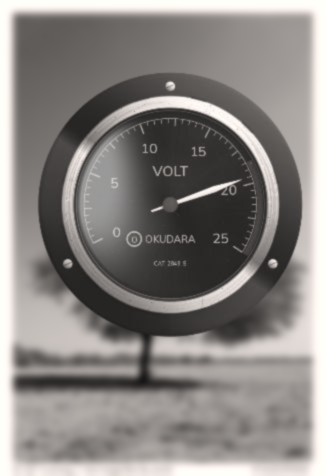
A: 19.5 V
